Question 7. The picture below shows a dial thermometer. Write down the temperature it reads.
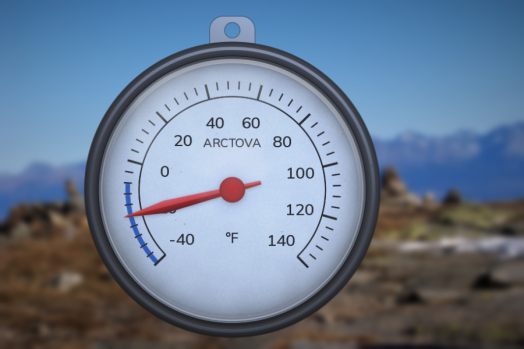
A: -20 °F
